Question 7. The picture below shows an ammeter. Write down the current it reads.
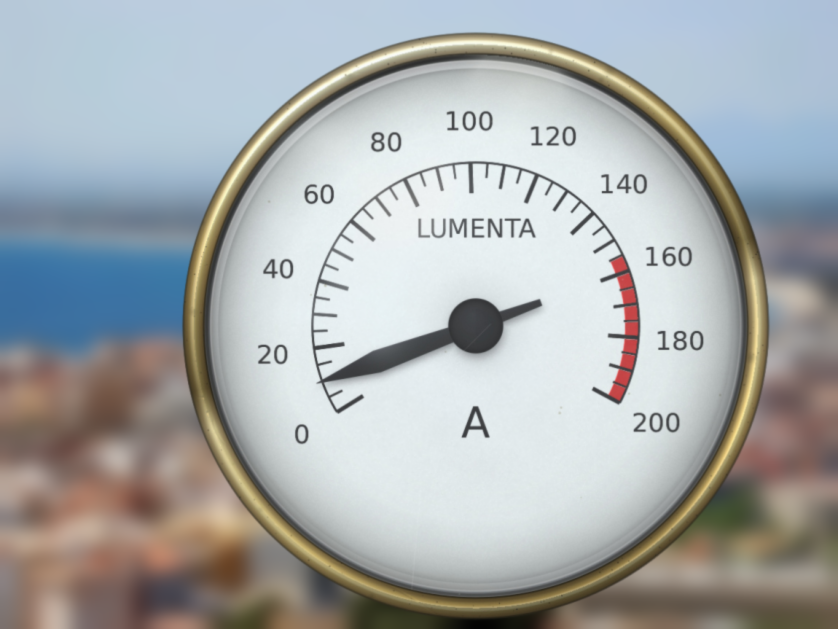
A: 10 A
